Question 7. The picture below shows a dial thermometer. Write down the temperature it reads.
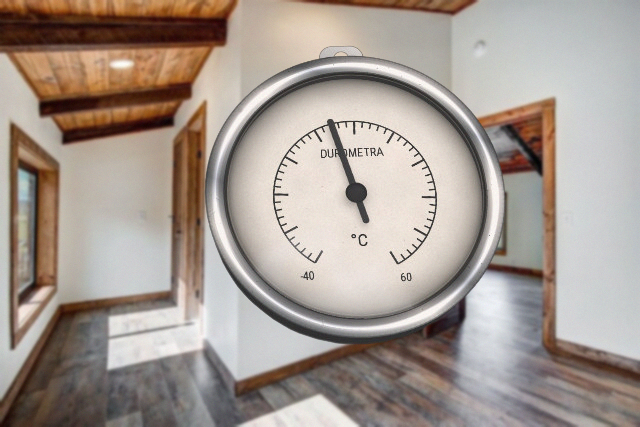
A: 4 °C
